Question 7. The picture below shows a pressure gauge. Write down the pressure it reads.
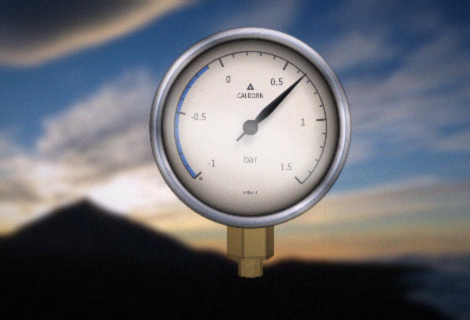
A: 0.65 bar
